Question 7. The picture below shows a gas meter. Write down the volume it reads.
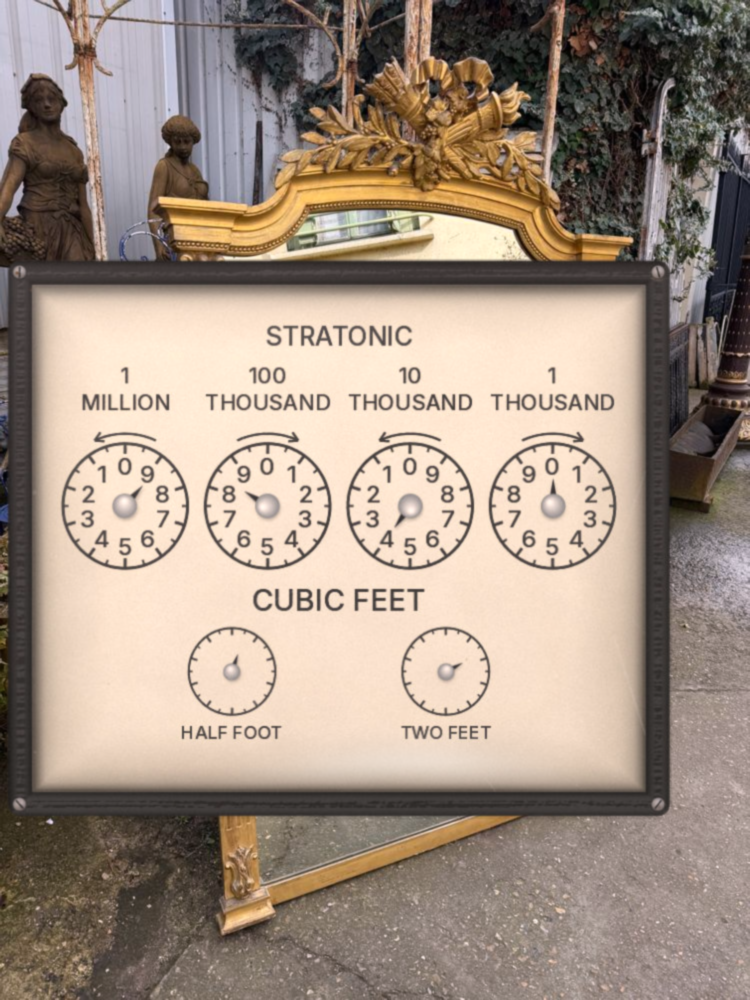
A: 884000 ft³
